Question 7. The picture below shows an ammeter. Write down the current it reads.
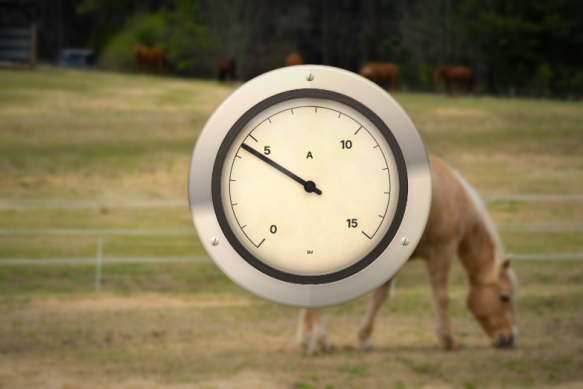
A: 4.5 A
